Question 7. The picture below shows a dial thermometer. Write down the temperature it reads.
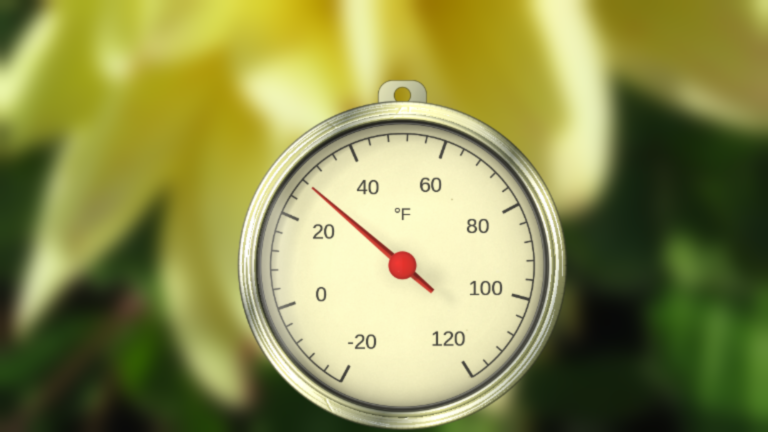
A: 28 °F
